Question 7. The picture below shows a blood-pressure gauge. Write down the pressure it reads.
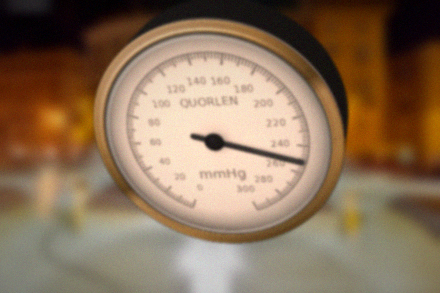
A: 250 mmHg
